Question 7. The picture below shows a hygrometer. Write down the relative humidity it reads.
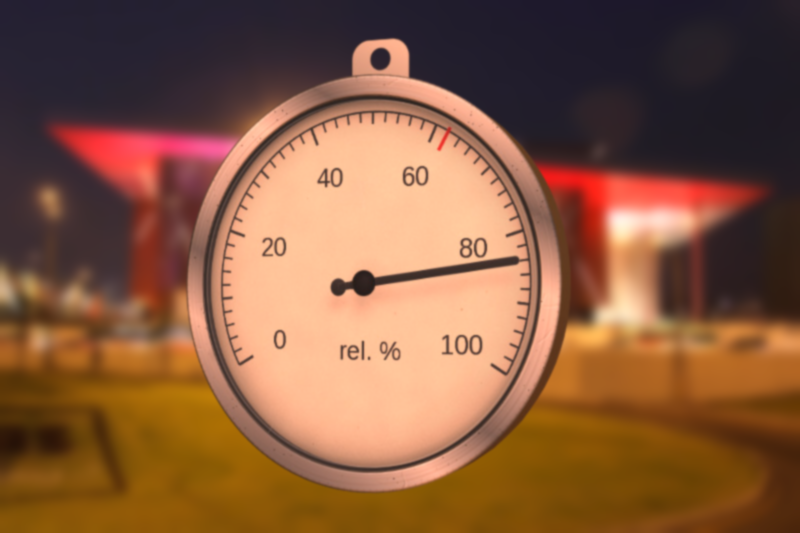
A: 84 %
